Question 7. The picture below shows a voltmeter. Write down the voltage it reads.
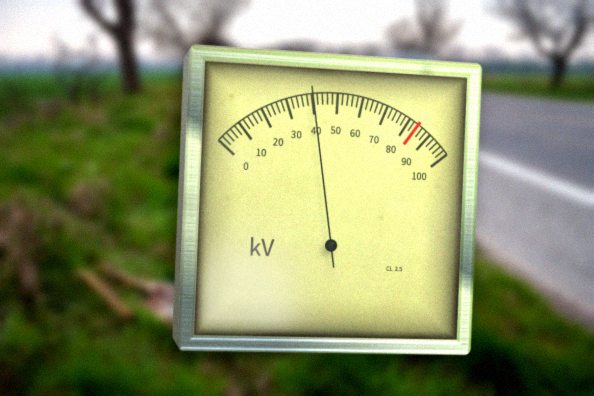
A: 40 kV
